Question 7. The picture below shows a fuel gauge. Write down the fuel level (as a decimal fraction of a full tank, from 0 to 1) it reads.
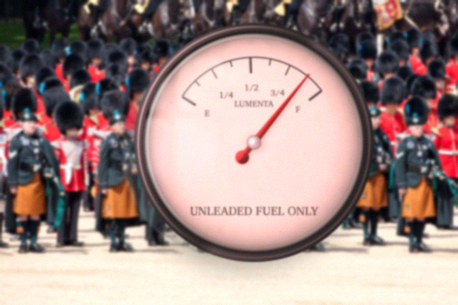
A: 0.875
